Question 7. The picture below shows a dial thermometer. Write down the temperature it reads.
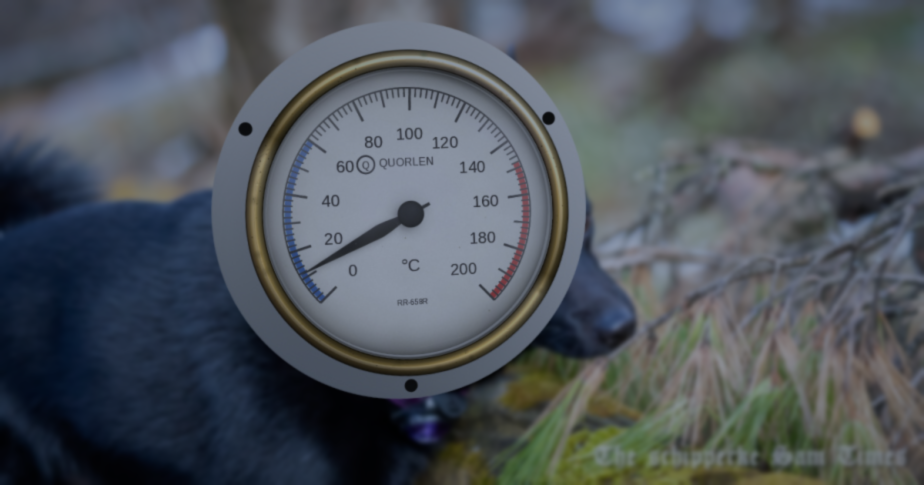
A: 12 °C
